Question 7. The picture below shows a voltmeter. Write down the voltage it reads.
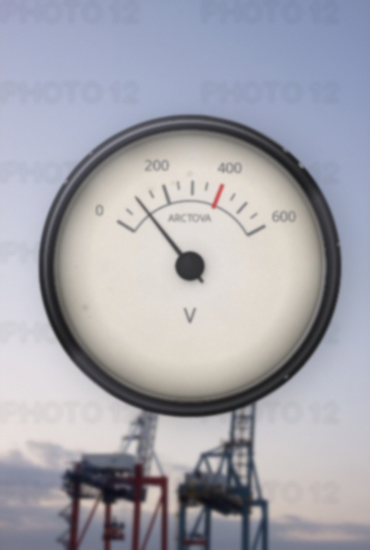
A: 100 V
